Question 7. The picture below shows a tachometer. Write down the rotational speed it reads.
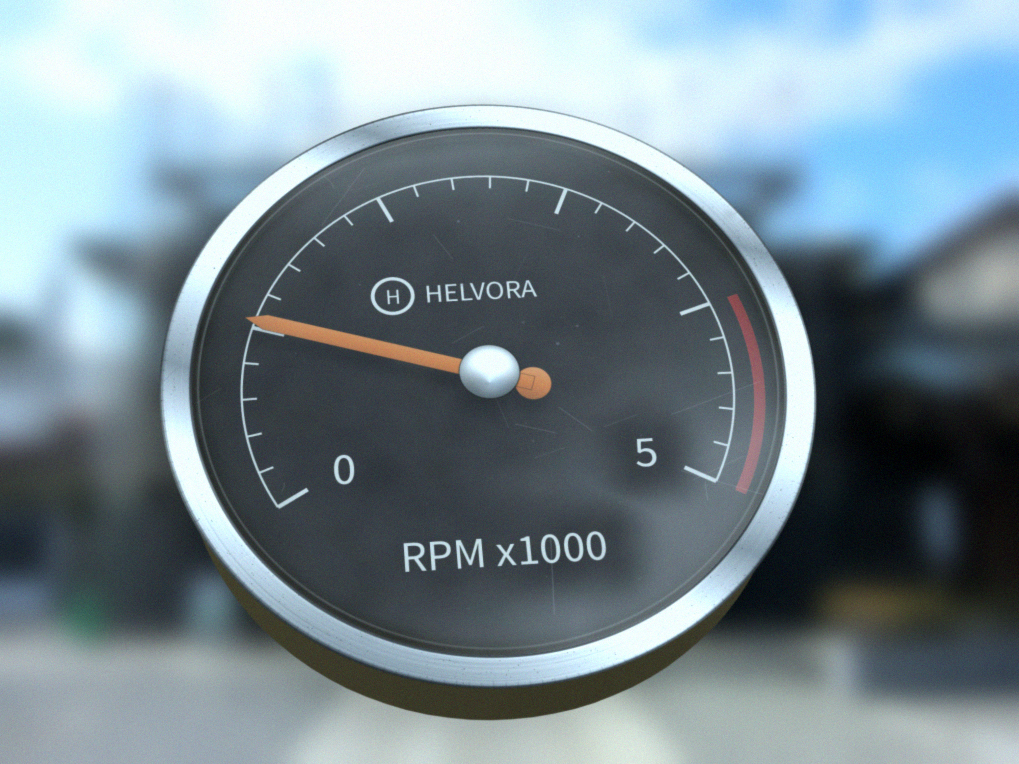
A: 1000 rpm
